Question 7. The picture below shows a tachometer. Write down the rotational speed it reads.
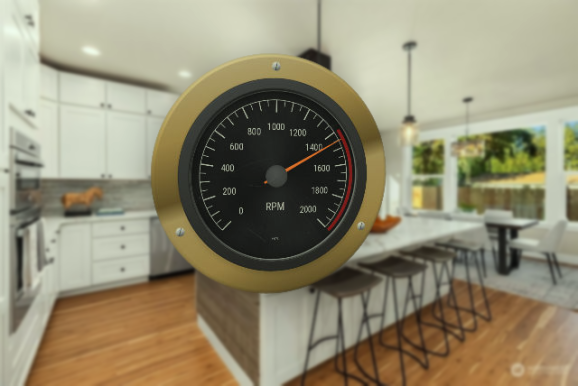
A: 1450 rpm
